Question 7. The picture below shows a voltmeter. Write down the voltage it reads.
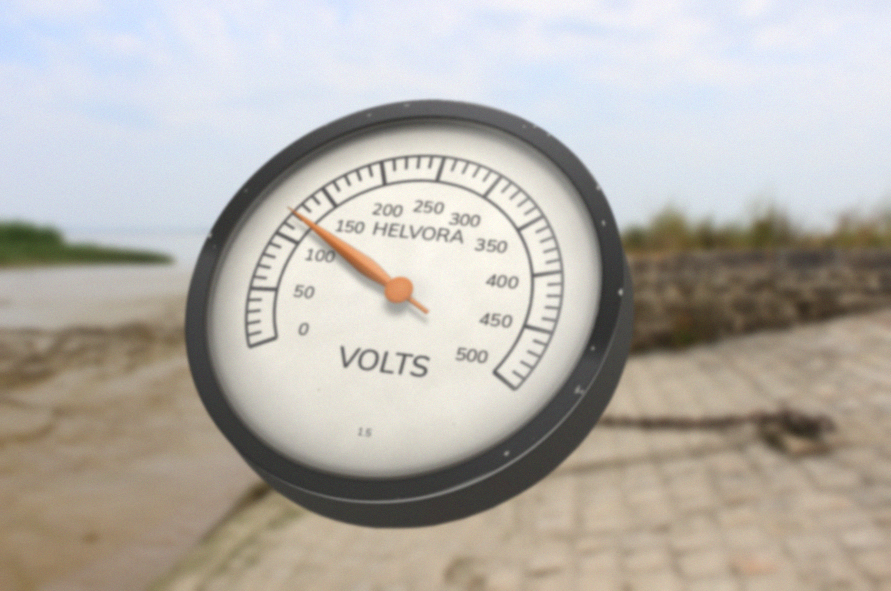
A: 120 V
